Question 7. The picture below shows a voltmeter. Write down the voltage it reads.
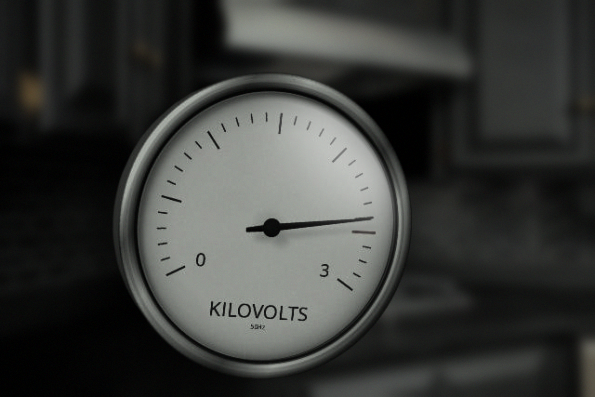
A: 2.5 kV
